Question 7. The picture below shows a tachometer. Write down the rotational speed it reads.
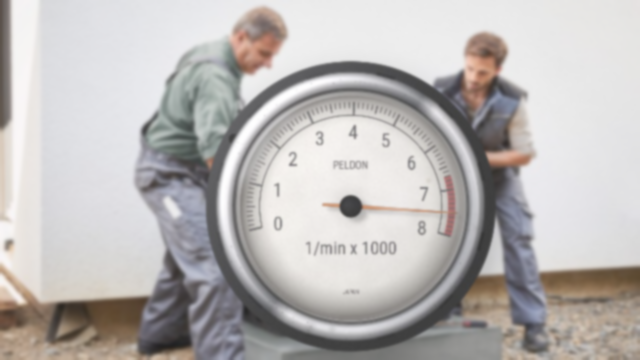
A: 7500 rpm
